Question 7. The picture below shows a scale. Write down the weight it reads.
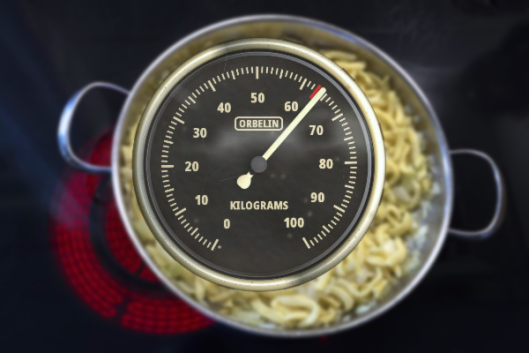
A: 64 kg
